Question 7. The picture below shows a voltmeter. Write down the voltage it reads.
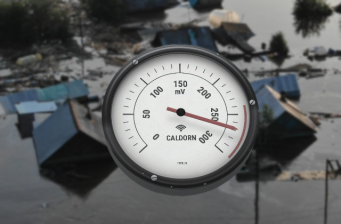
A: 270 mV
